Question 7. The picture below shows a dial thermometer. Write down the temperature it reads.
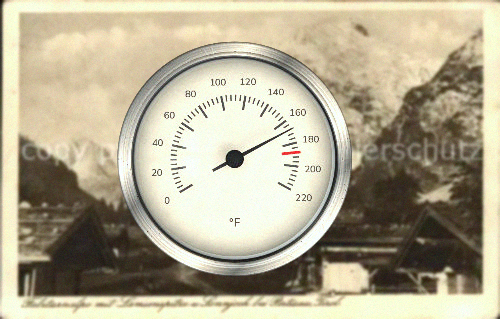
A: 168 °F
